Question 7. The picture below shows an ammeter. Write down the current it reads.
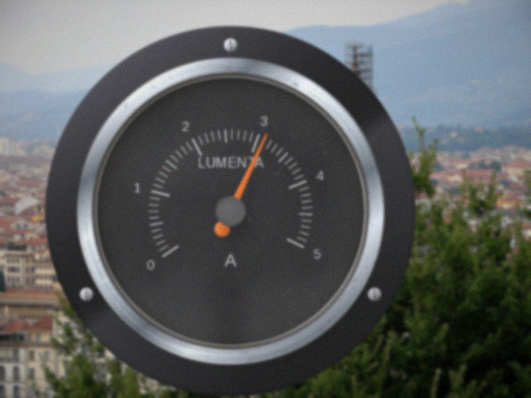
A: 3.1 A
